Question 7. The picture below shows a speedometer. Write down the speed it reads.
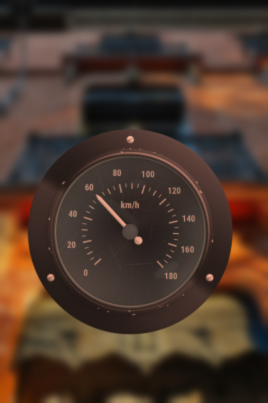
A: 60 km/h
